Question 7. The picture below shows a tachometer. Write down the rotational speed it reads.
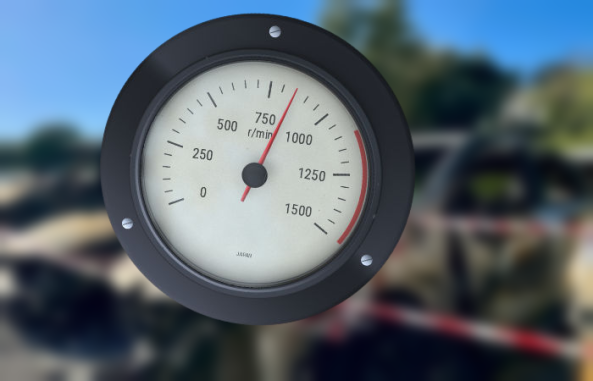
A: 850 rpm
